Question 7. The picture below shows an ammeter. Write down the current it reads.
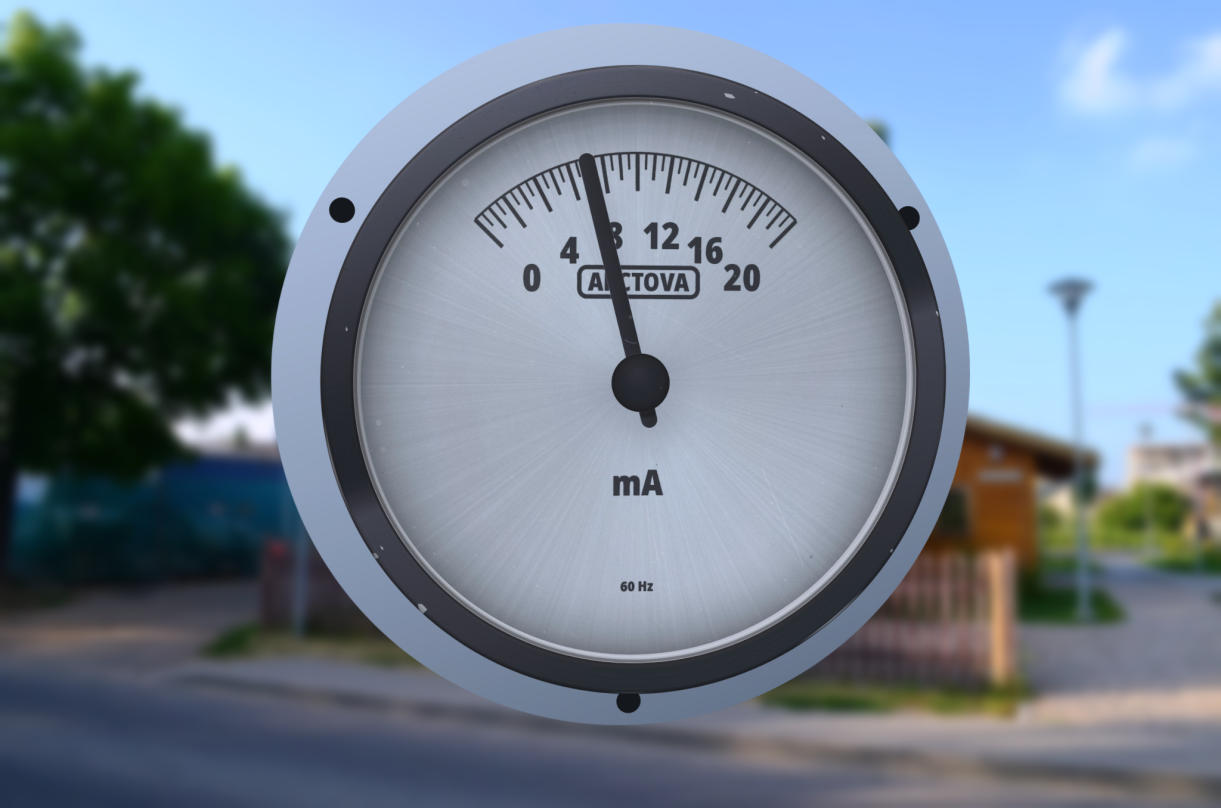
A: 7 mA
